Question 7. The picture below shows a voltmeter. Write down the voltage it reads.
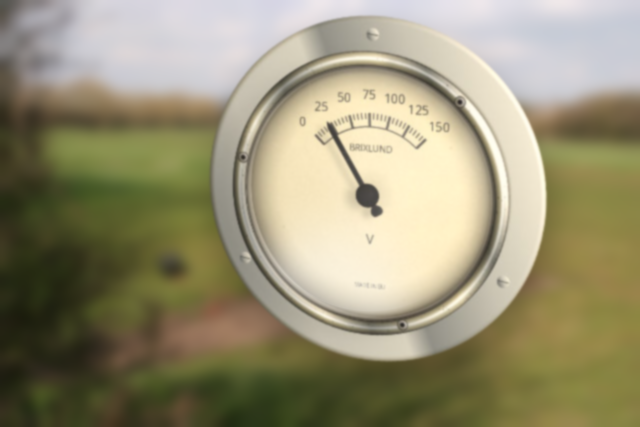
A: 25 V
